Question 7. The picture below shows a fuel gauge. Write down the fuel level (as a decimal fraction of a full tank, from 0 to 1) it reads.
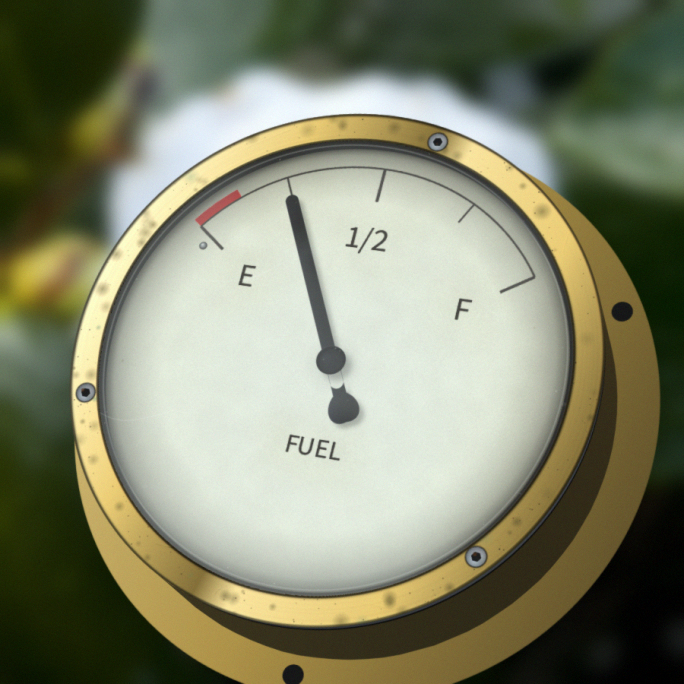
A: 0.25
